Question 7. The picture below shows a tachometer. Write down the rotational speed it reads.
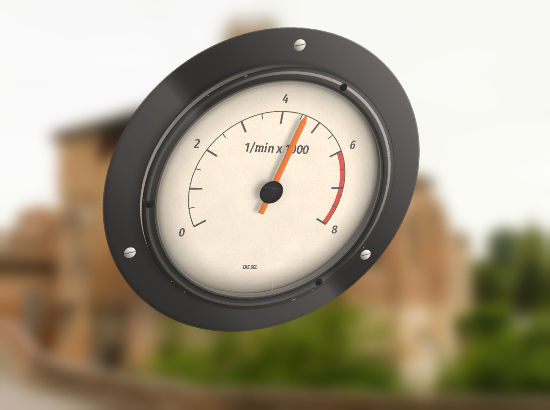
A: 4500 rpm
